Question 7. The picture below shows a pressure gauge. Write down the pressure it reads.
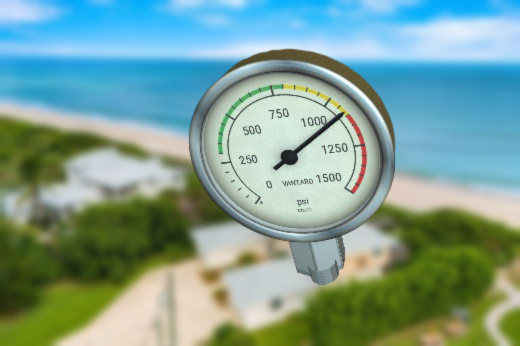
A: 1075 psi
